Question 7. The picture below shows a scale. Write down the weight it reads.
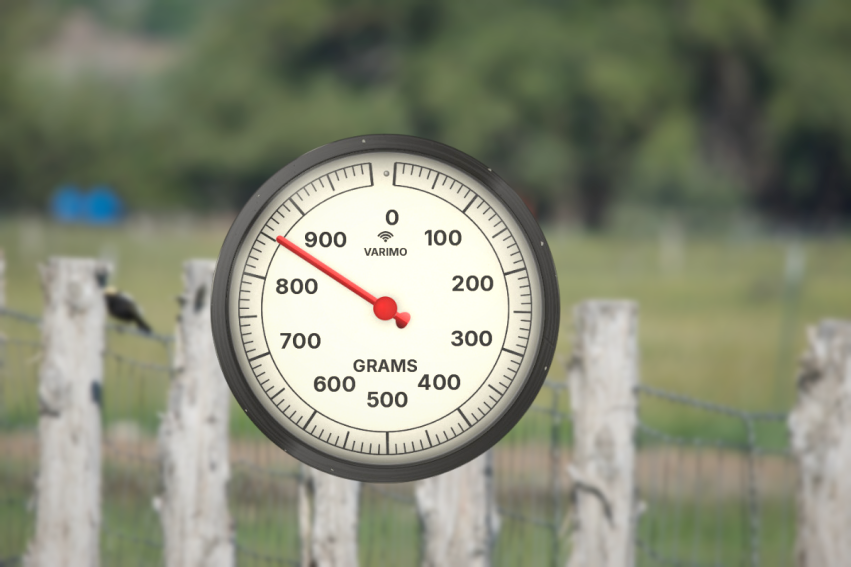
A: 855 g
